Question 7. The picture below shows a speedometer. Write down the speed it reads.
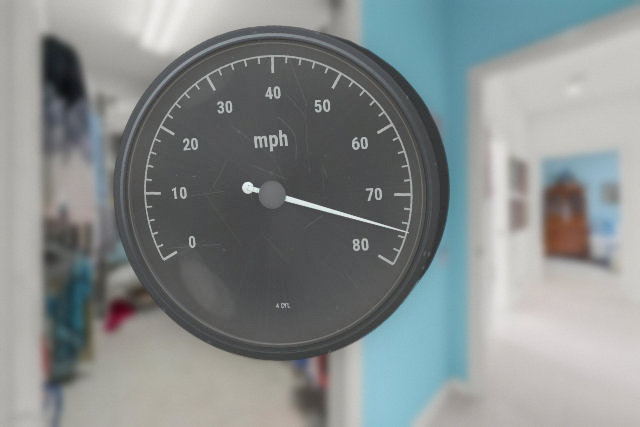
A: 75 mph
